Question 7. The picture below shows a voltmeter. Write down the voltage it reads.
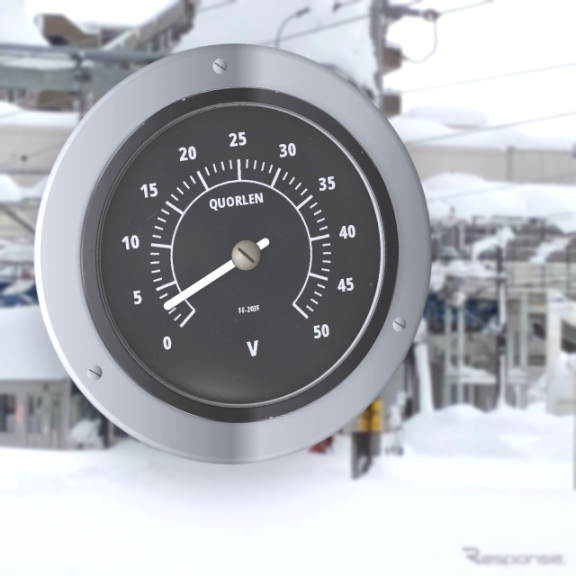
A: 3 V
